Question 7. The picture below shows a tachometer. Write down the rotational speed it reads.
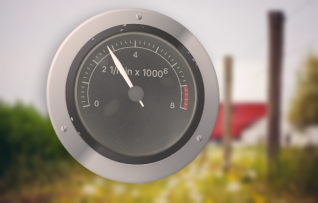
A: 2800 rpm
